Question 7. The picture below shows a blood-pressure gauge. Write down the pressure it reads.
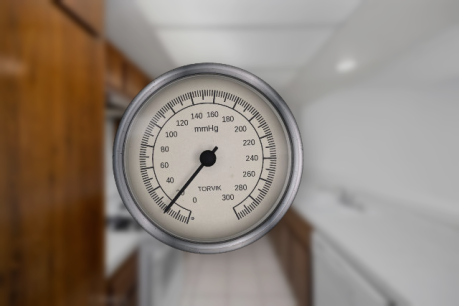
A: 20 mmHg
